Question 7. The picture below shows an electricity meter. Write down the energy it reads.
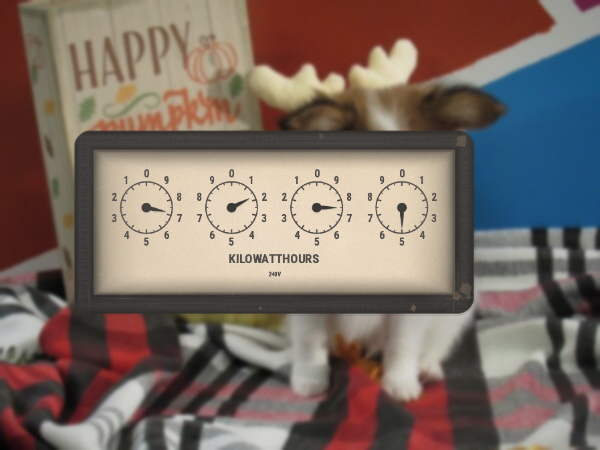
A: 7175 kWh
